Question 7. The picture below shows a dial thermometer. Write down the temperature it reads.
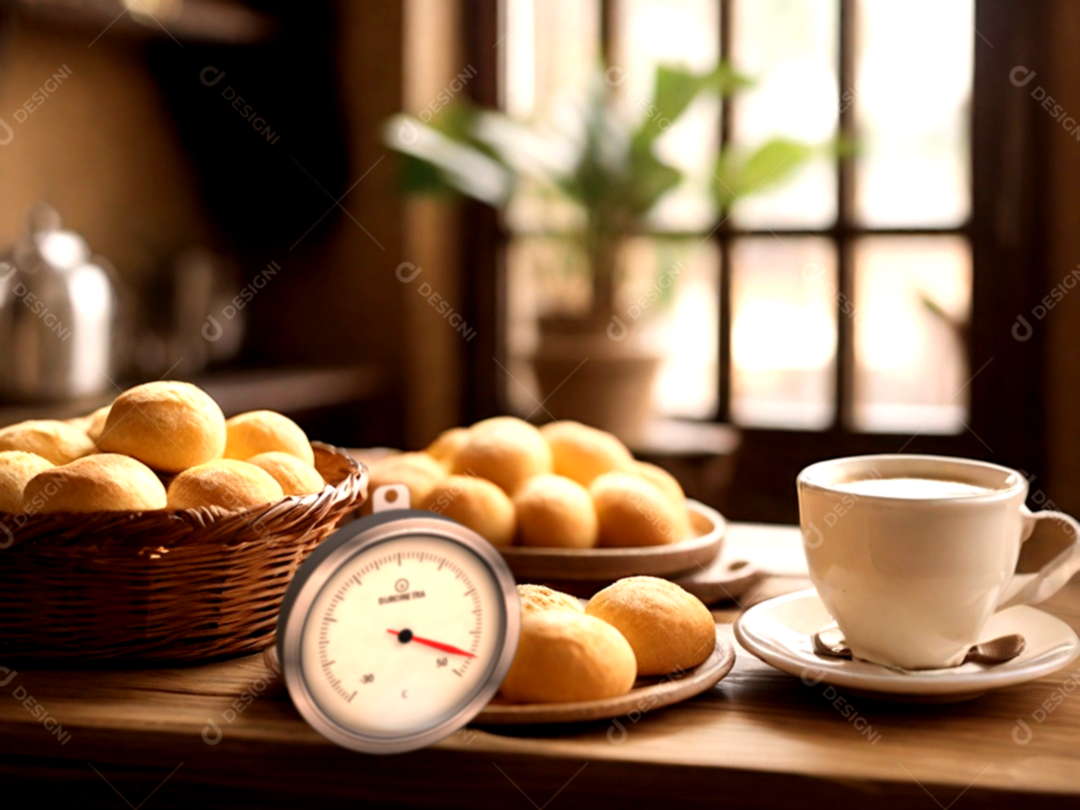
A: 45 °C
